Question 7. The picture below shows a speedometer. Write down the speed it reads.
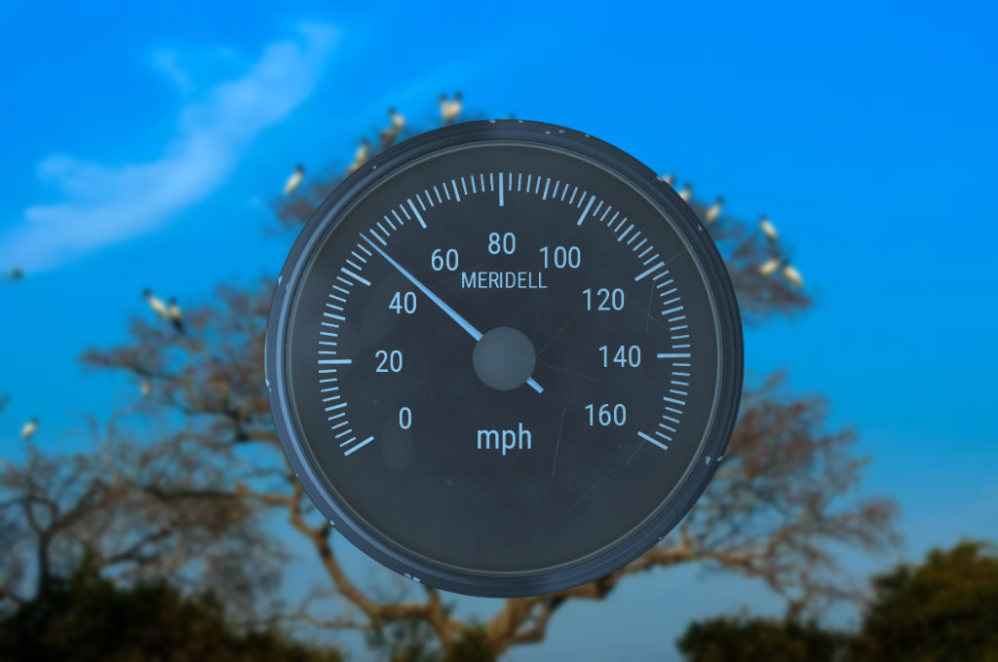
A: 48 mph
